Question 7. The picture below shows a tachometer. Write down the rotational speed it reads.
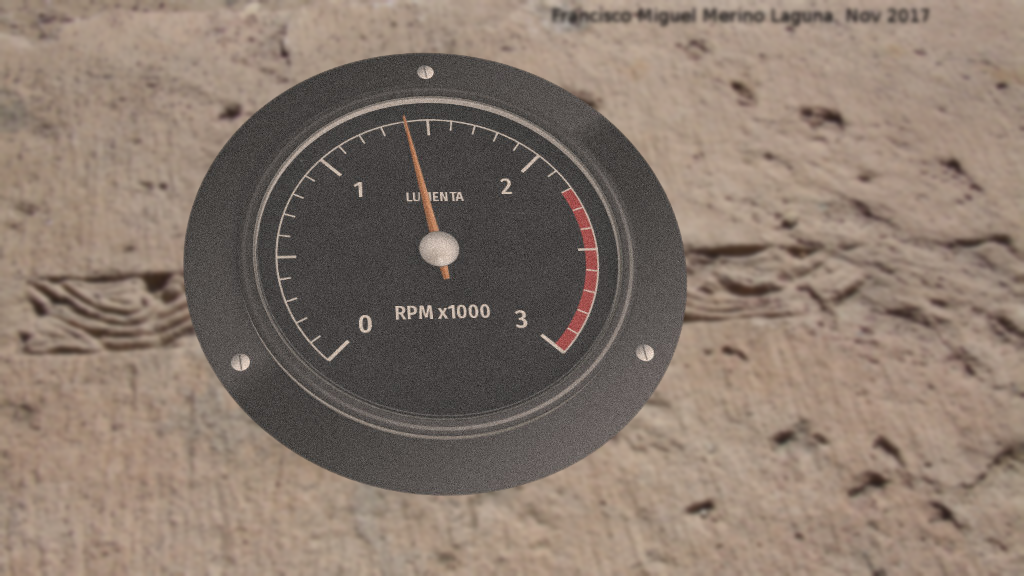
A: 1400 rpm
